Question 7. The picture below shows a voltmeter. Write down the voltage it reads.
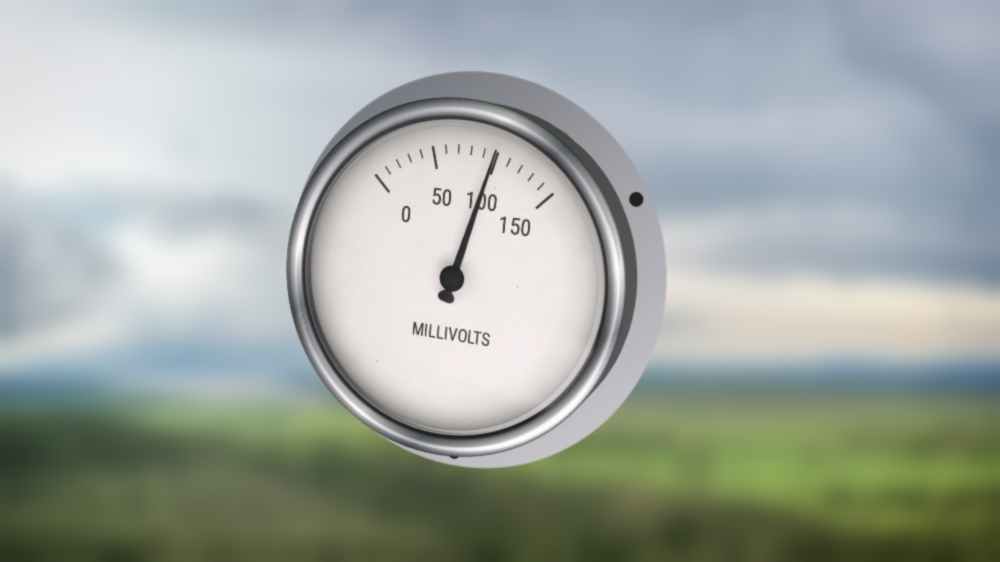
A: 100 mV
